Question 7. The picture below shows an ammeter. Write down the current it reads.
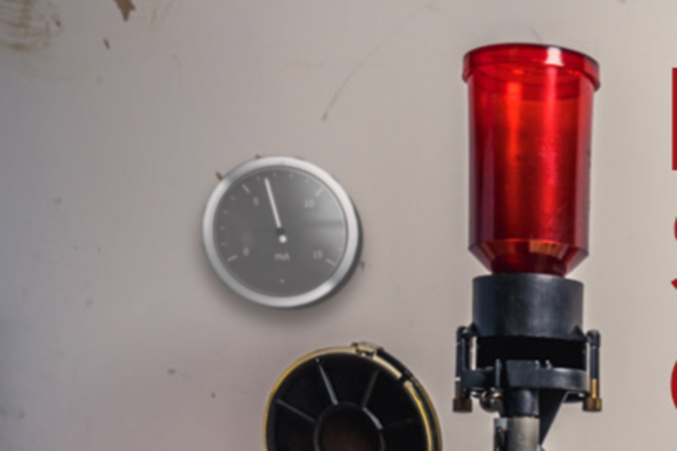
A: 6.5 mA
